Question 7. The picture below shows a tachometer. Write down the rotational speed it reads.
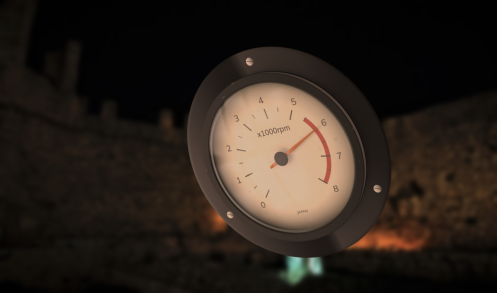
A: 6000 rpm
